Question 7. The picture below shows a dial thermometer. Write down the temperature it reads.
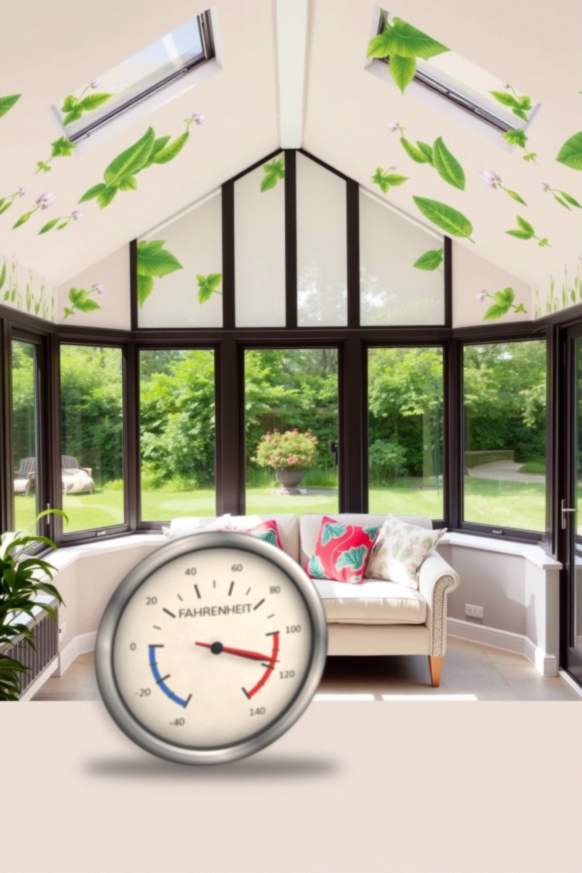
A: 115 °F
